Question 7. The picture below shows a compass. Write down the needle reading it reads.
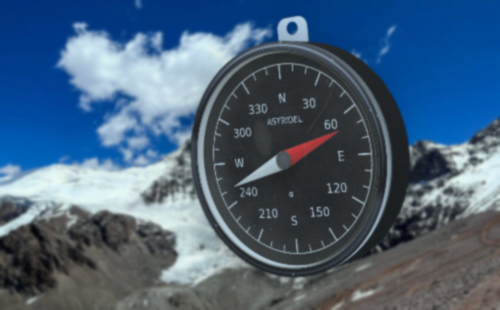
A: 70 °
